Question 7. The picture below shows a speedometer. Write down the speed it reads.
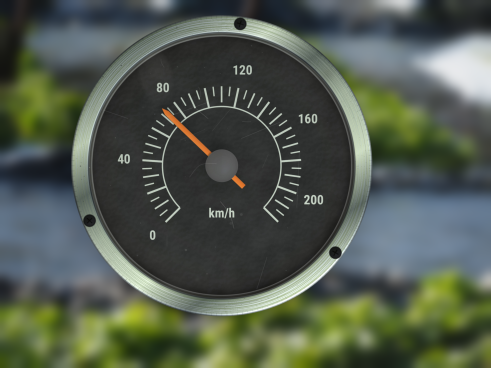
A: 72.5 km/h
